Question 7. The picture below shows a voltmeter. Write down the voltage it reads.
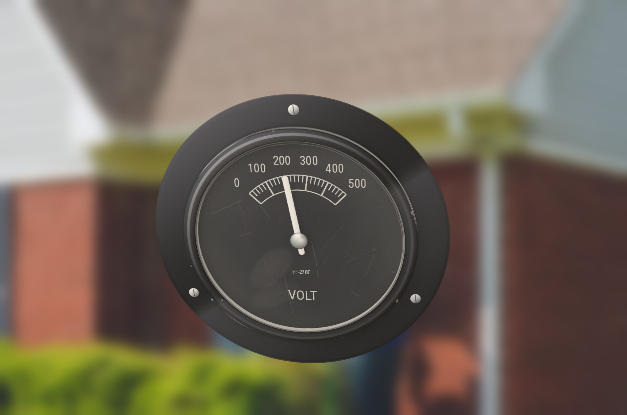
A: 200 V
